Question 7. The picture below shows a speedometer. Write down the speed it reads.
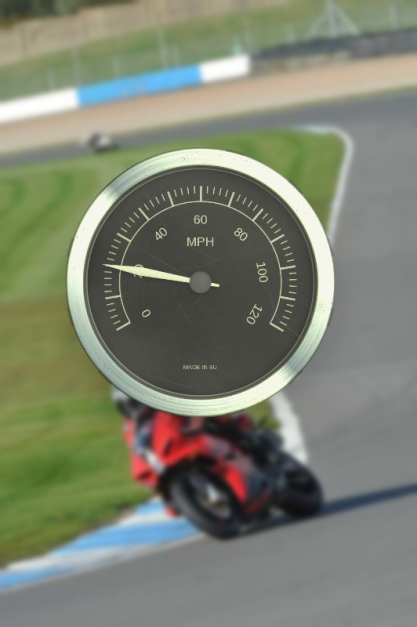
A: 20 mph
